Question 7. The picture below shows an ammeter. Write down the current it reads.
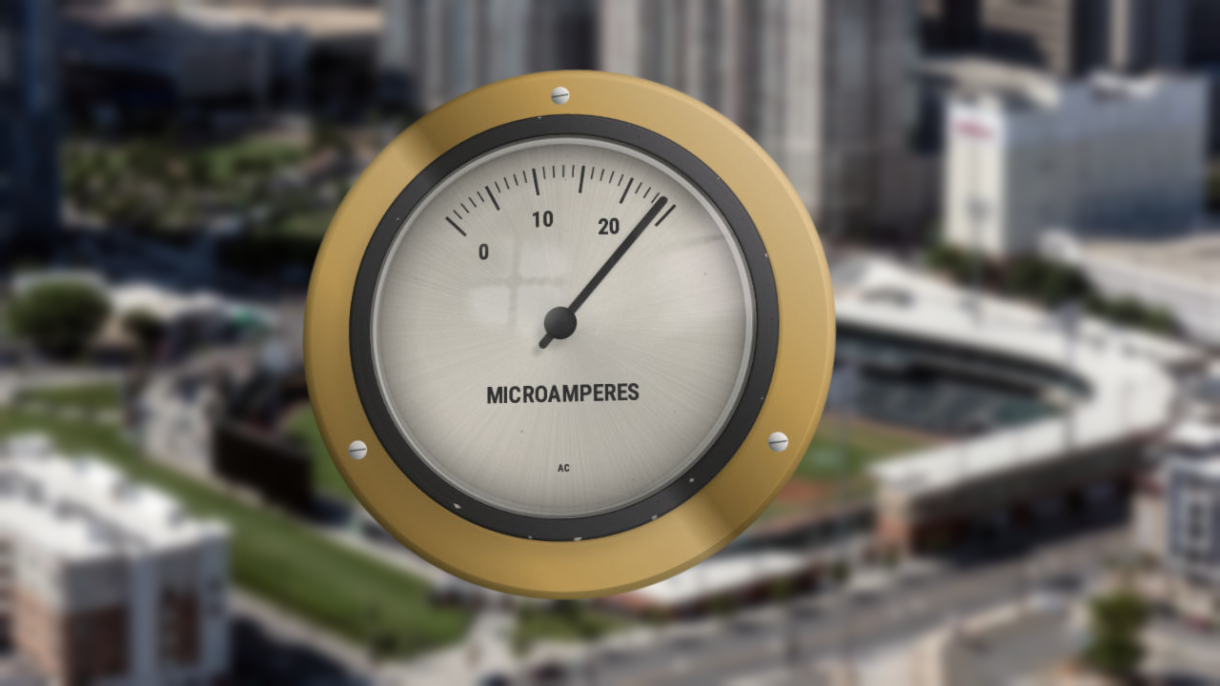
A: 24 µA
